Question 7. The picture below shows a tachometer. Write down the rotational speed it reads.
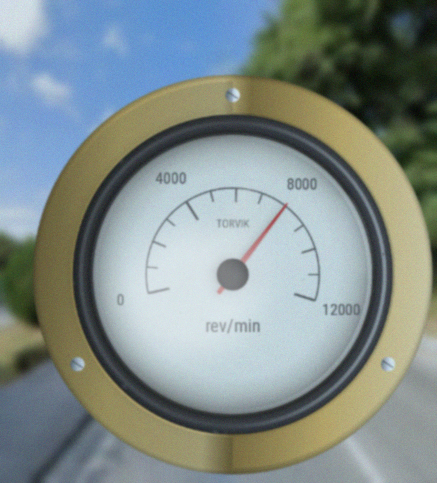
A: 8000 rpm
